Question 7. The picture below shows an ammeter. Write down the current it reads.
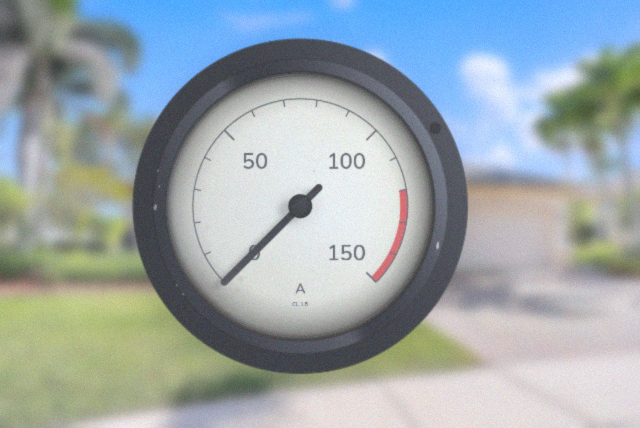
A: 0 A
